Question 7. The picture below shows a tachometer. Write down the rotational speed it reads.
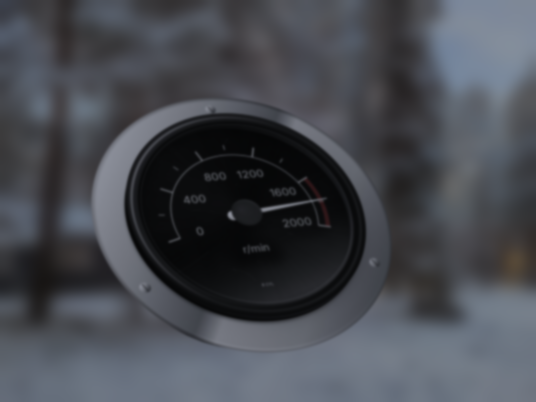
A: 1800 rpm
